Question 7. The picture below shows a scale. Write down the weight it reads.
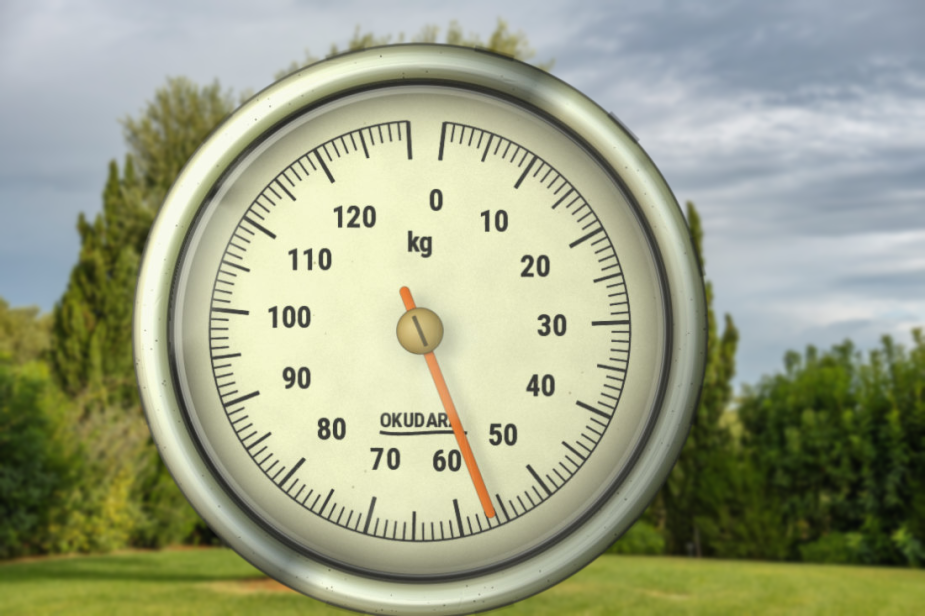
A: 56.5 kg
